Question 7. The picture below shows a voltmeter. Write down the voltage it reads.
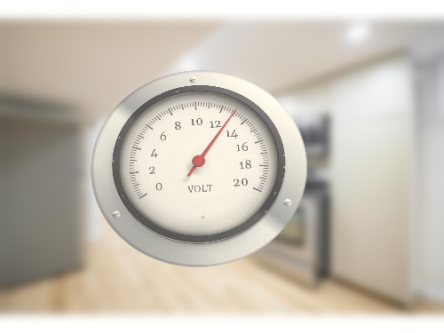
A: 13 V
